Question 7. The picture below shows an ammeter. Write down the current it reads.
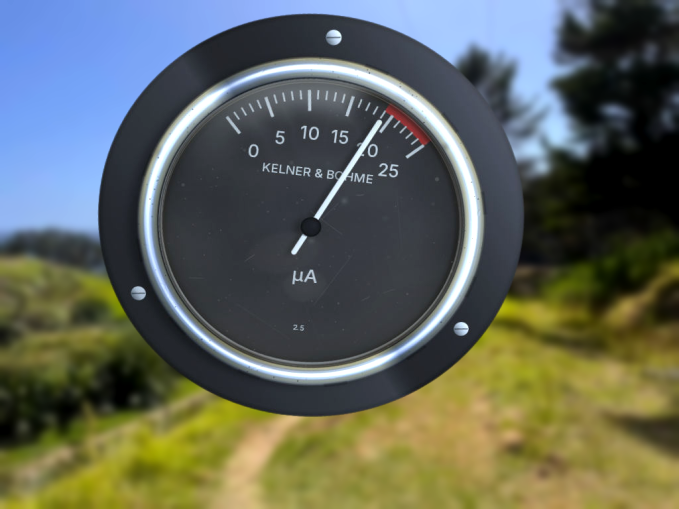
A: 19 µA
